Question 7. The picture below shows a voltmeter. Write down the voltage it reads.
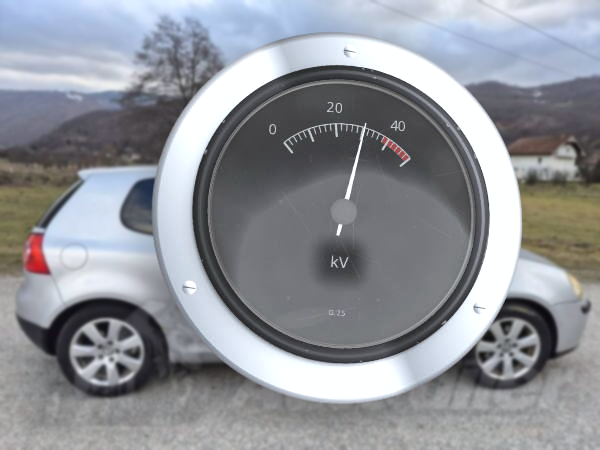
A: 30 kV
